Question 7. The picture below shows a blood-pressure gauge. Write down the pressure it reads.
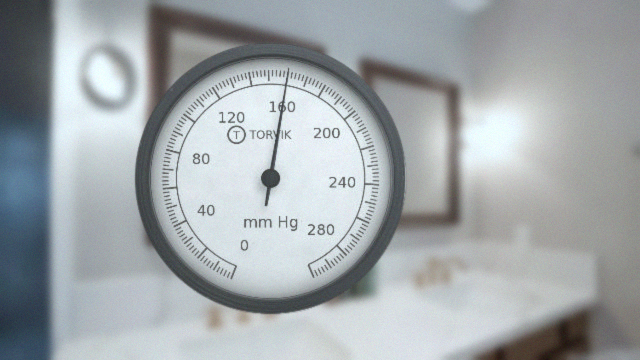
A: 160 mmHg
